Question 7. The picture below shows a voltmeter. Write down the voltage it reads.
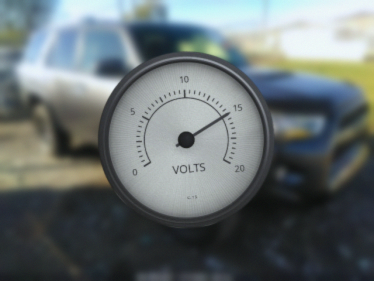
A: 15 V
